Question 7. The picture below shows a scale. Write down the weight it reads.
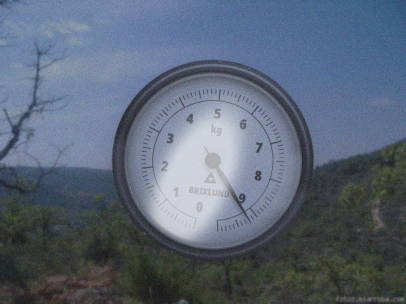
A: 9.2 kg
